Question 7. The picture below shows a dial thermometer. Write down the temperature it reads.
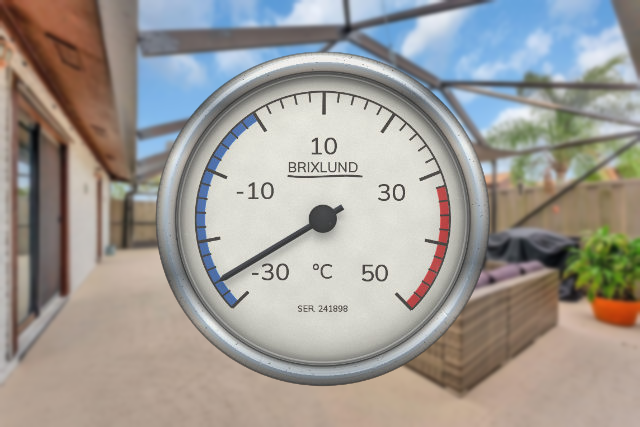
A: -26 °C
